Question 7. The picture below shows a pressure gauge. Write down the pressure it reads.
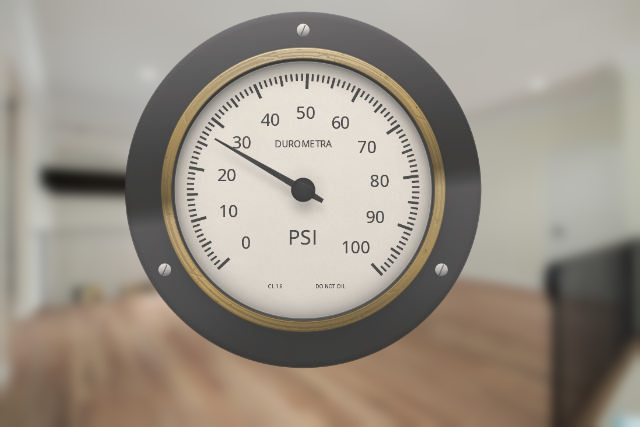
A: 27 psi
